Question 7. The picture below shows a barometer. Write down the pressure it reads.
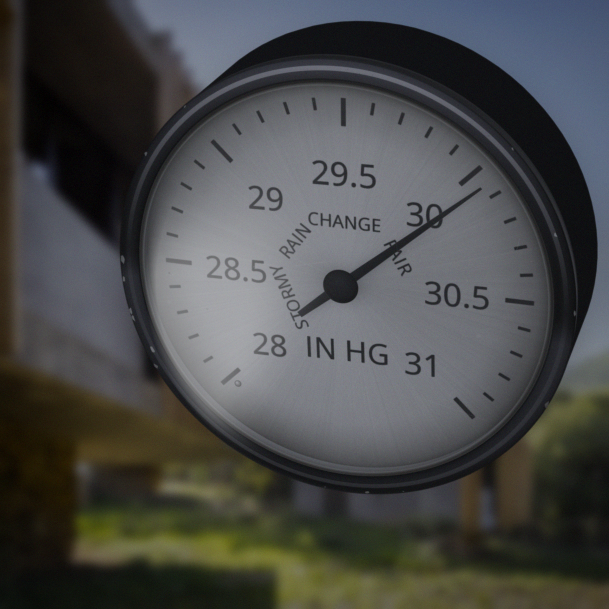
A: 30.05 inHg
